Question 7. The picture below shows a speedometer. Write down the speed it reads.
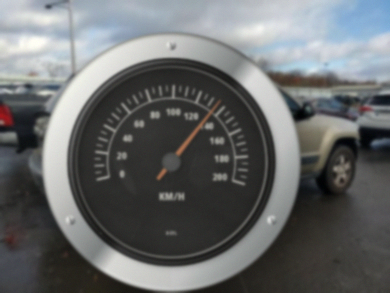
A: 135 km/h
